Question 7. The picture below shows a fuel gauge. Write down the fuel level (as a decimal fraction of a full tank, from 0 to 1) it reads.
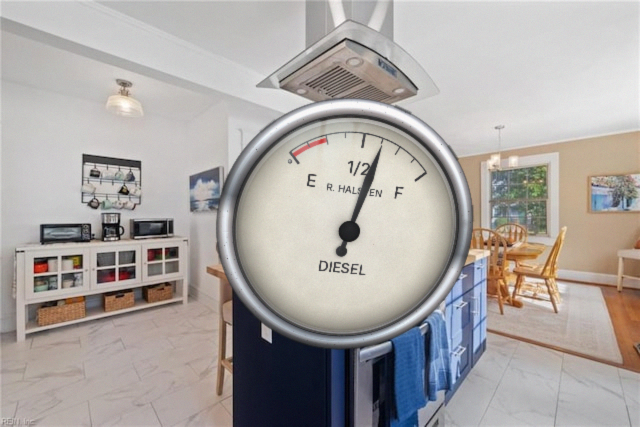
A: 0.625
